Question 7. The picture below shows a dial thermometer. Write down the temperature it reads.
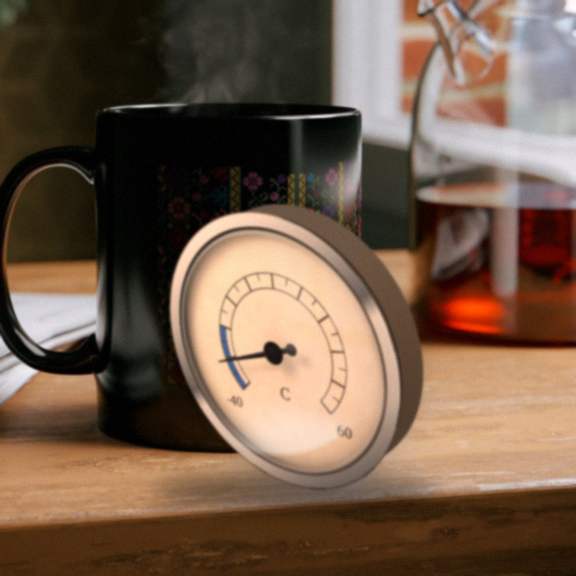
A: -30 °C
